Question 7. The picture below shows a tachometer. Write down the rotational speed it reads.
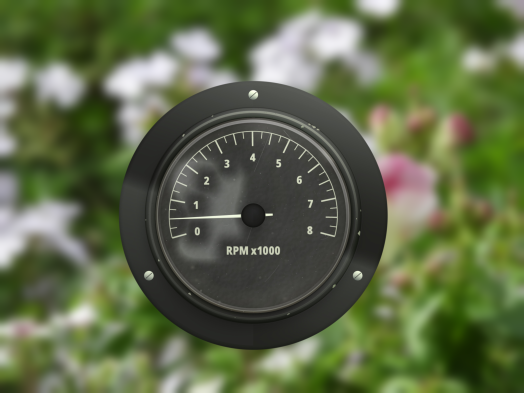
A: 500 rpm
